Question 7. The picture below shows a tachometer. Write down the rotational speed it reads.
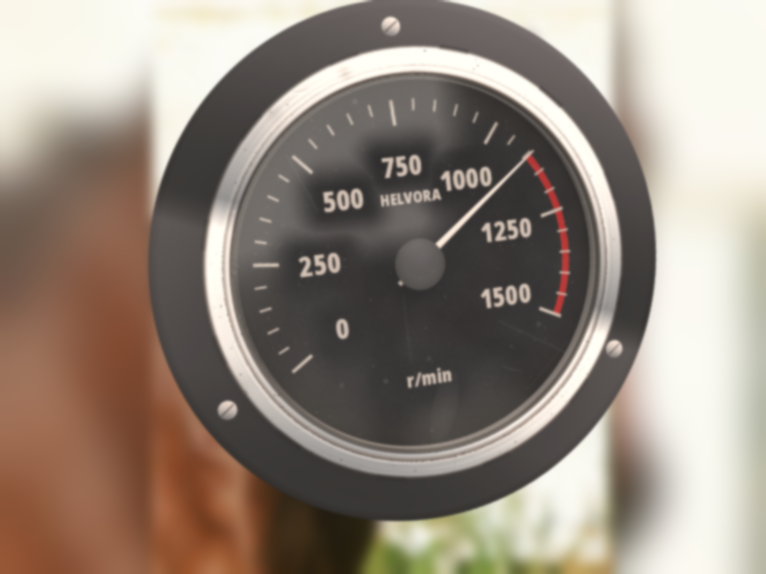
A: 1100 rpm
